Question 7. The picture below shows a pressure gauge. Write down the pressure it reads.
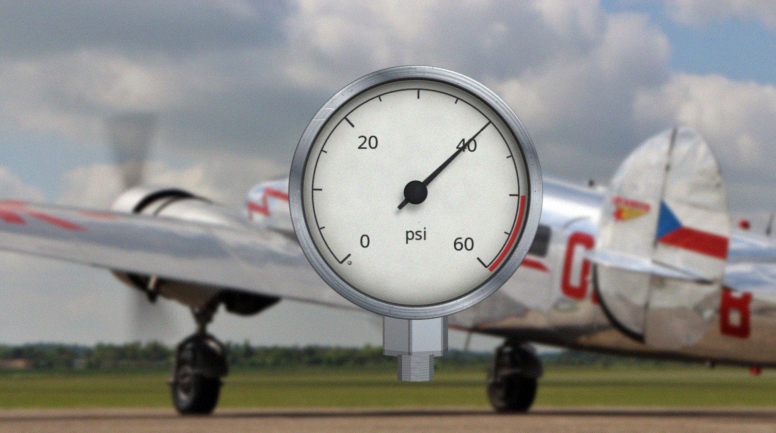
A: 40 psi
